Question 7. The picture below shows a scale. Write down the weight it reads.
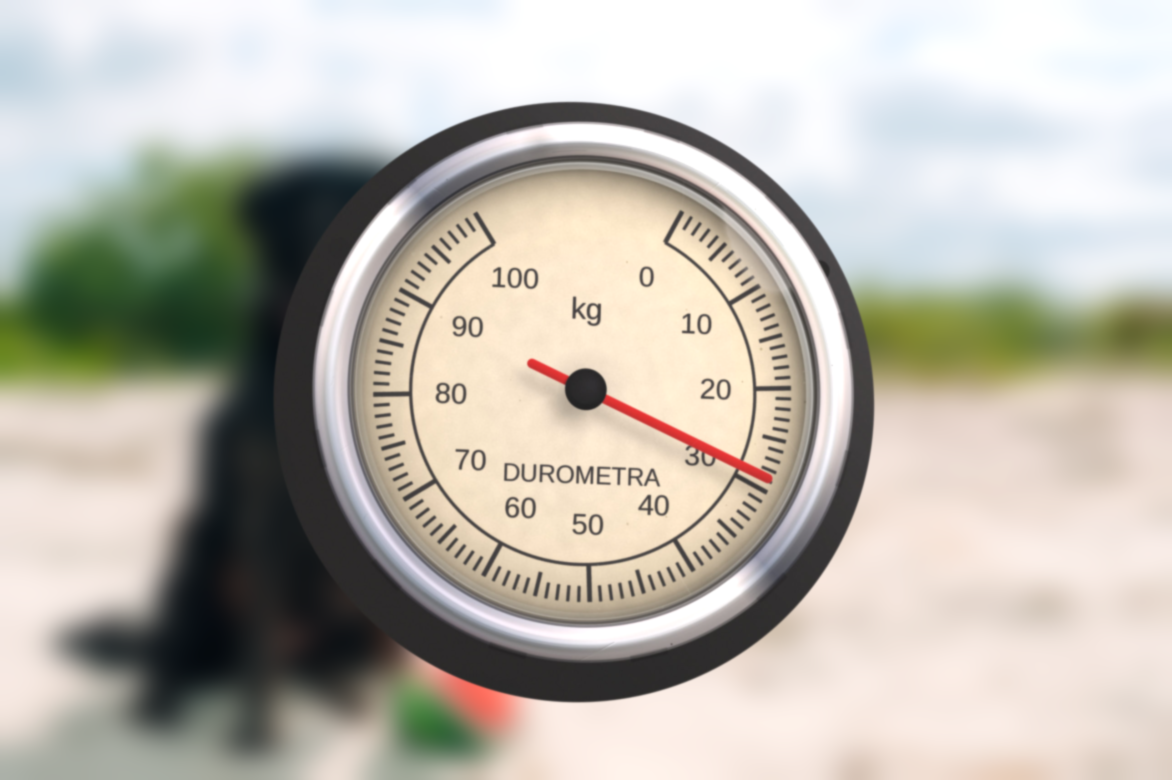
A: 29 kg
